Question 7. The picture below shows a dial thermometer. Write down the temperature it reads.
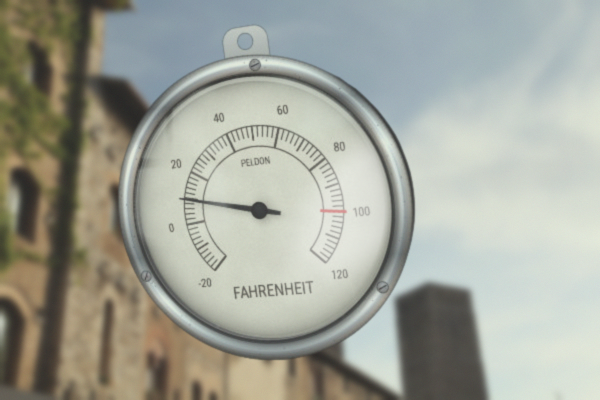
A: 10 °F
